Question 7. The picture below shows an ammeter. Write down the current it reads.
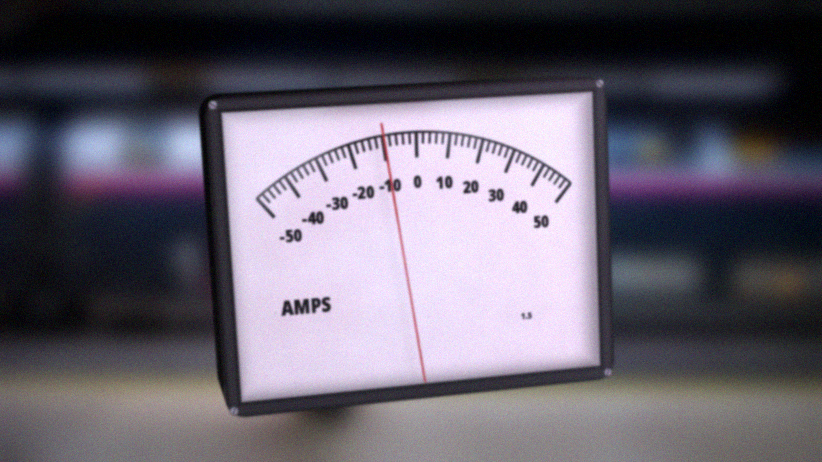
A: -10 A
